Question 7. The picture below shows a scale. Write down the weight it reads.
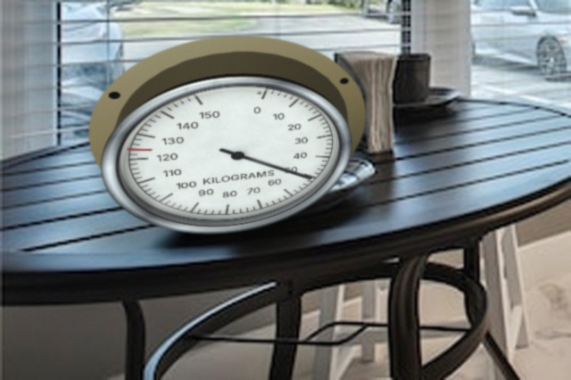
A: 50 kg
